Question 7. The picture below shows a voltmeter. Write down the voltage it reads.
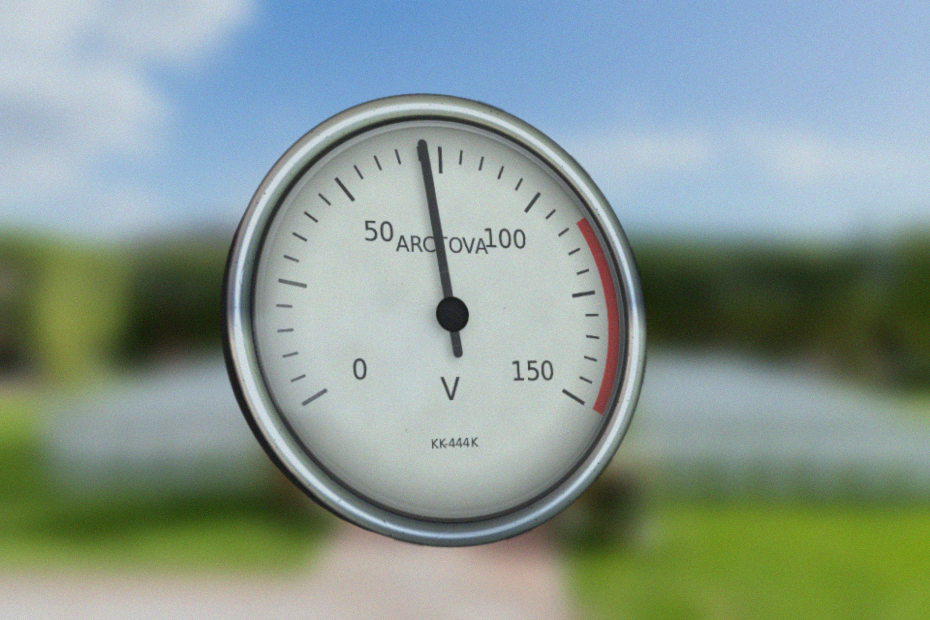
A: 70 V
